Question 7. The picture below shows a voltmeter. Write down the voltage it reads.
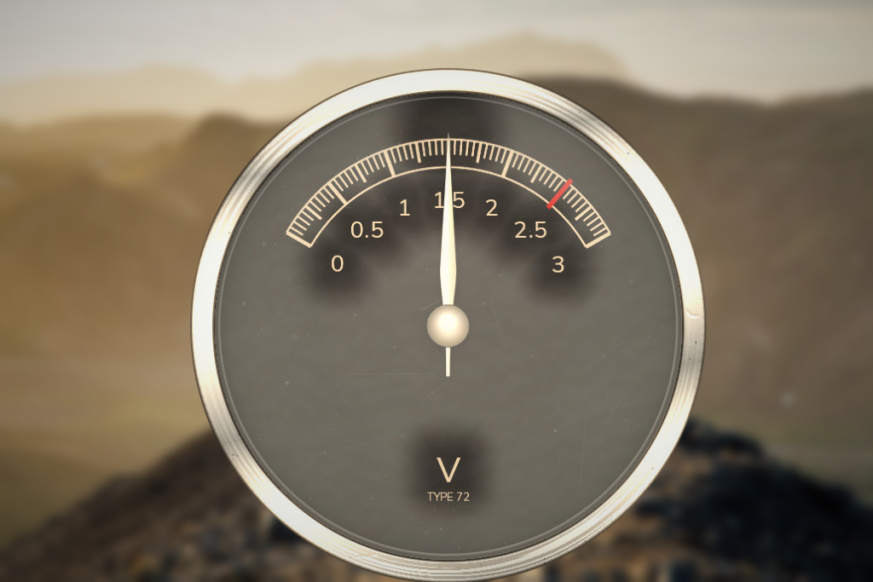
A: 1.5 V
